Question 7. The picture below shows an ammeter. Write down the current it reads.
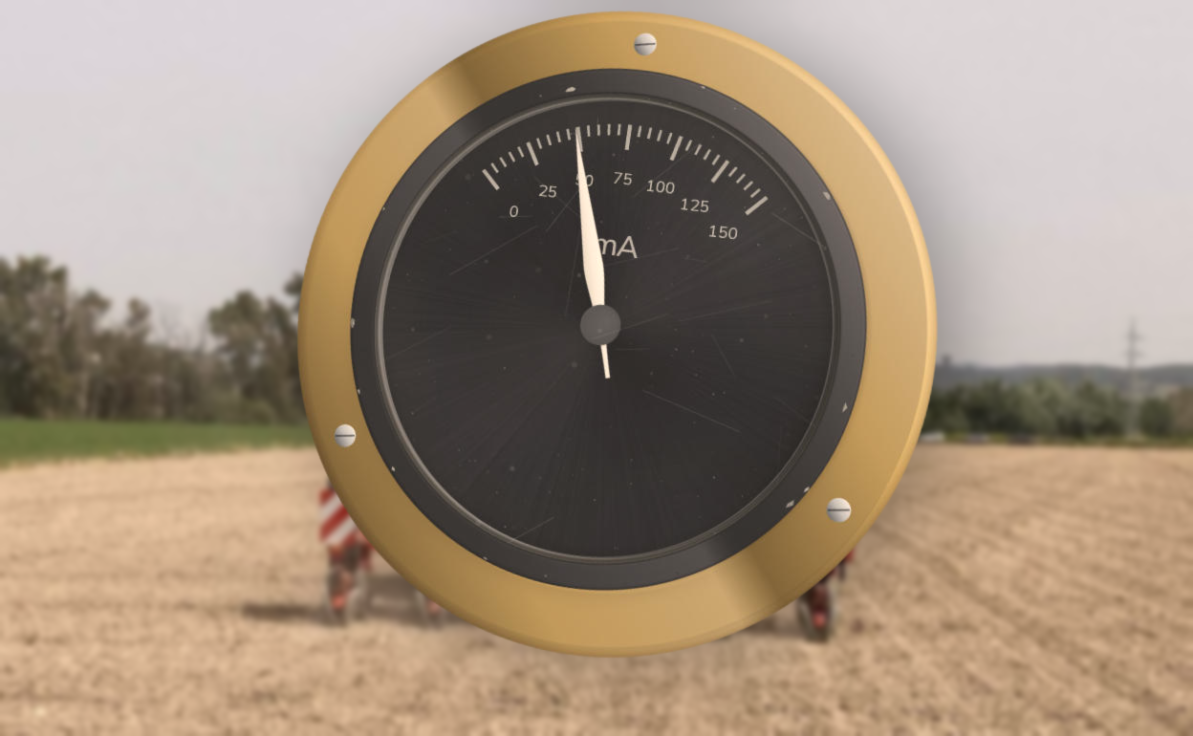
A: 50 mA
